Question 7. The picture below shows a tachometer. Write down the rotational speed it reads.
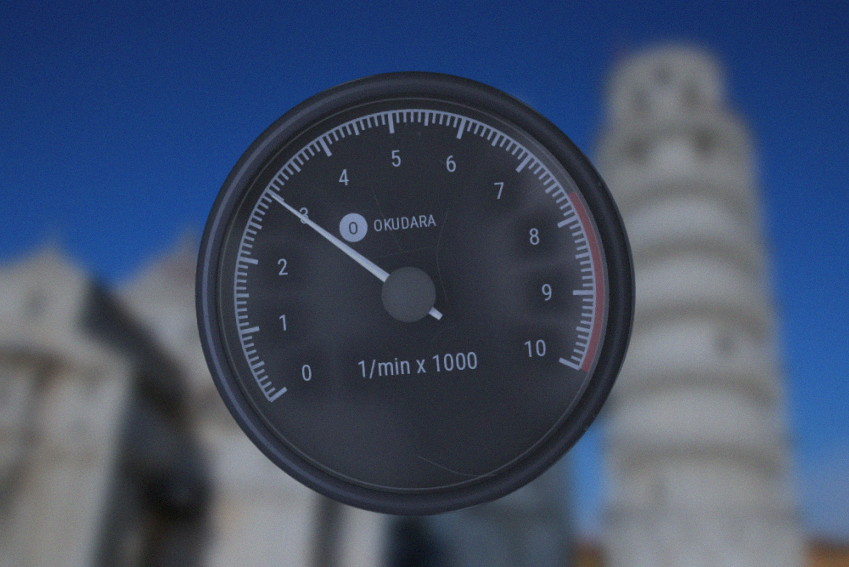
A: 3000 rpm
